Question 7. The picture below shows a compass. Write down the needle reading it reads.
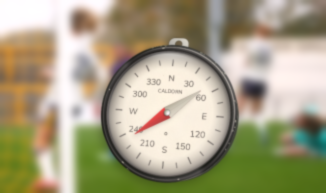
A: 232.5 °
